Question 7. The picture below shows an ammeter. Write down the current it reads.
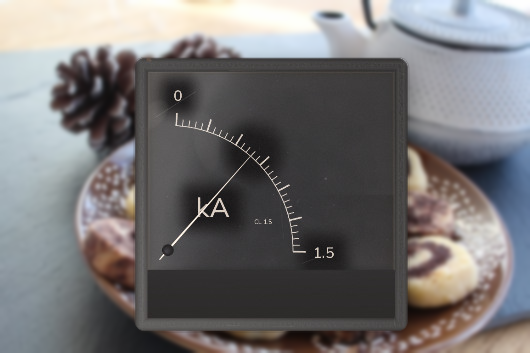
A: 0.65 kA
